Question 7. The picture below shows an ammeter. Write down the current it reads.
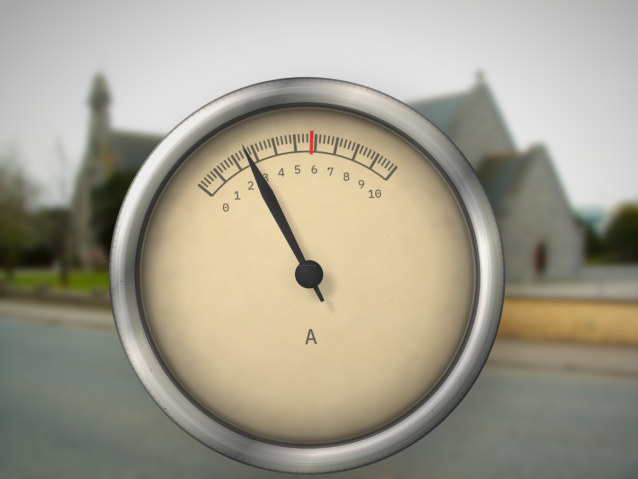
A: 2.6 A
